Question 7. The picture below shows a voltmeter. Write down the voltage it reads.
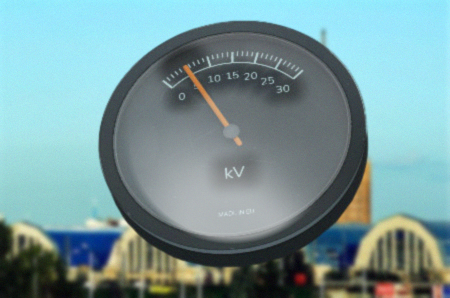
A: 5 kV
